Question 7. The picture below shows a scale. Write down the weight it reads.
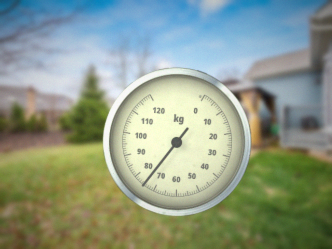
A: 75 kg
